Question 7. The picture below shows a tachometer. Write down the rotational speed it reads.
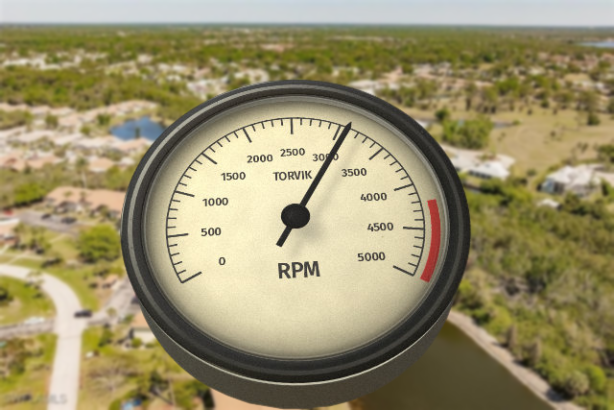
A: 3100 rpm
